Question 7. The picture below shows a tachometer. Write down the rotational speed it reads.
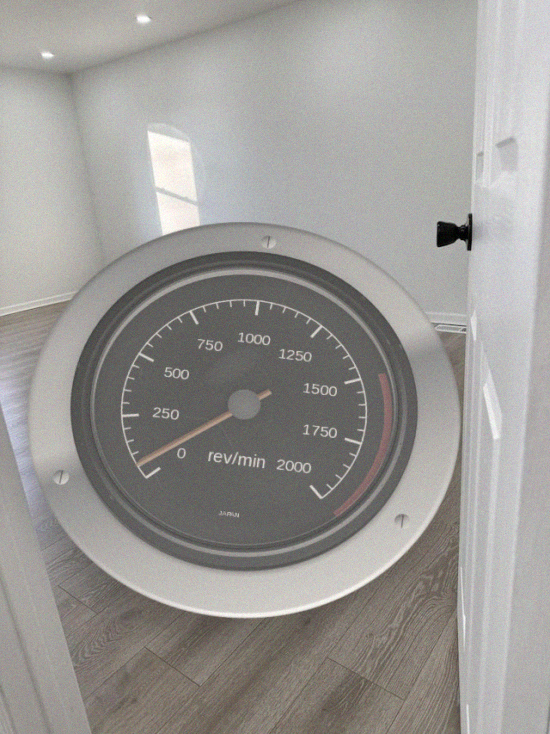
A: 50 rpm
